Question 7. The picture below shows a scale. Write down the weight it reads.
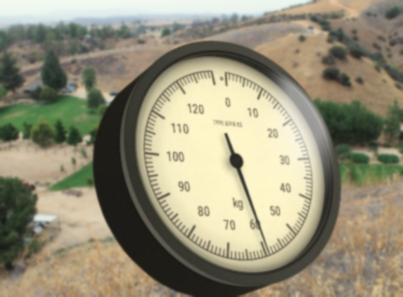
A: 60 kg
